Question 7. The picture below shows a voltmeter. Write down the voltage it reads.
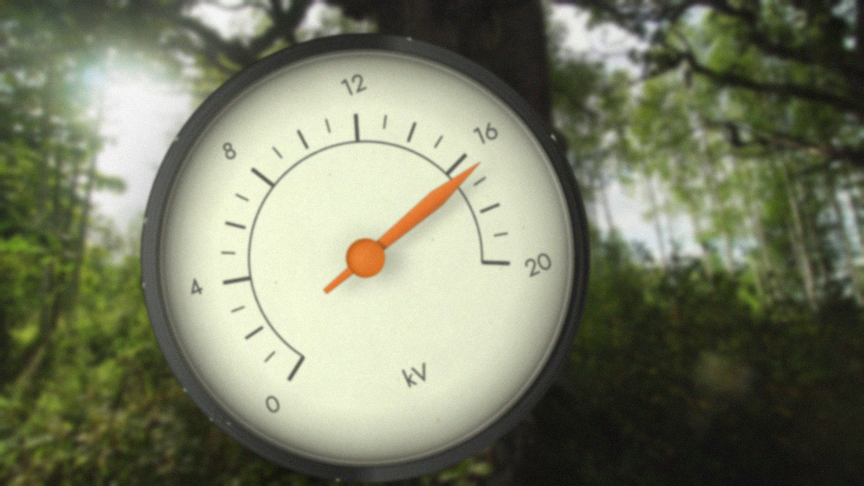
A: 16.5 kV
